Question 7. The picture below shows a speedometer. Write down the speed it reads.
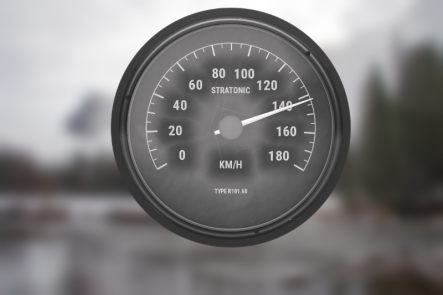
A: 142.5 km/h
